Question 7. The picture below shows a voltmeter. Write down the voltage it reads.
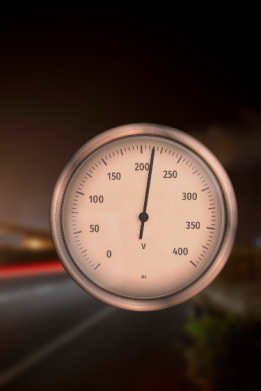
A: 215 V
